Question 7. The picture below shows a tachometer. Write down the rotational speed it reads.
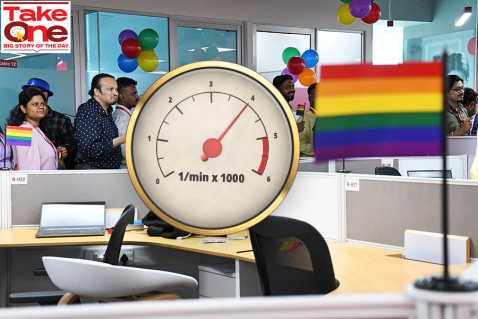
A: 4000 rpm
